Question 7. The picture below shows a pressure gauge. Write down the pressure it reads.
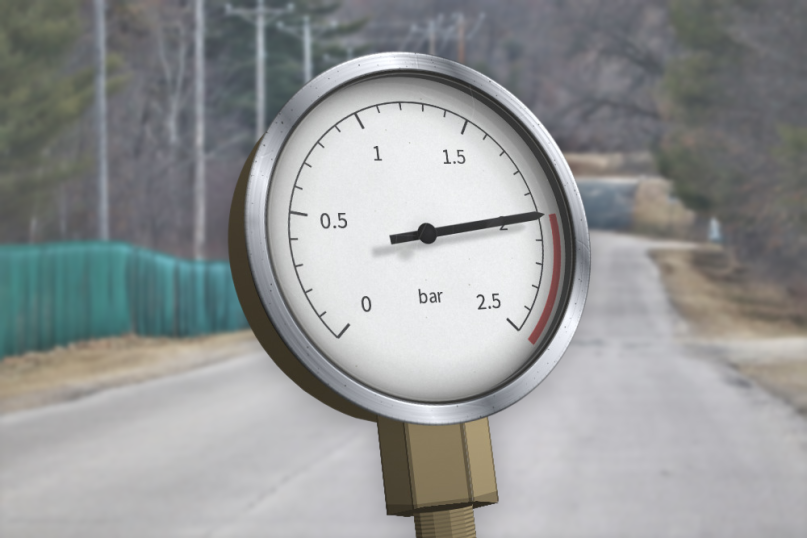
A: 2 bar
